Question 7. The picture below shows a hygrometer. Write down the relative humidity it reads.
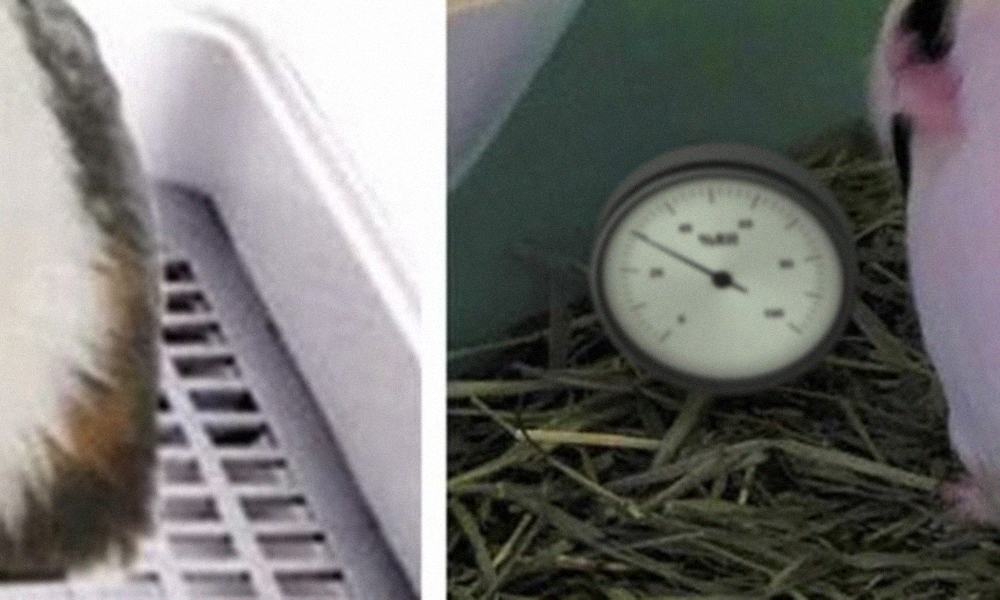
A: 30 %
